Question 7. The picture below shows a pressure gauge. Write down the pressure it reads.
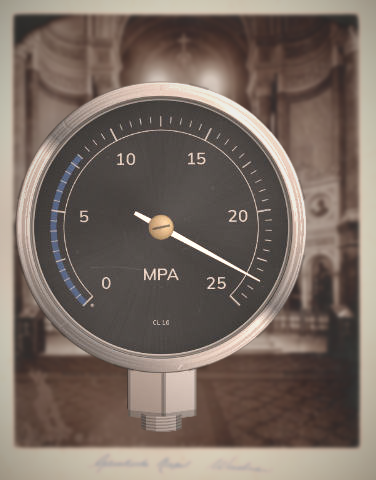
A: 23.5 MPa
